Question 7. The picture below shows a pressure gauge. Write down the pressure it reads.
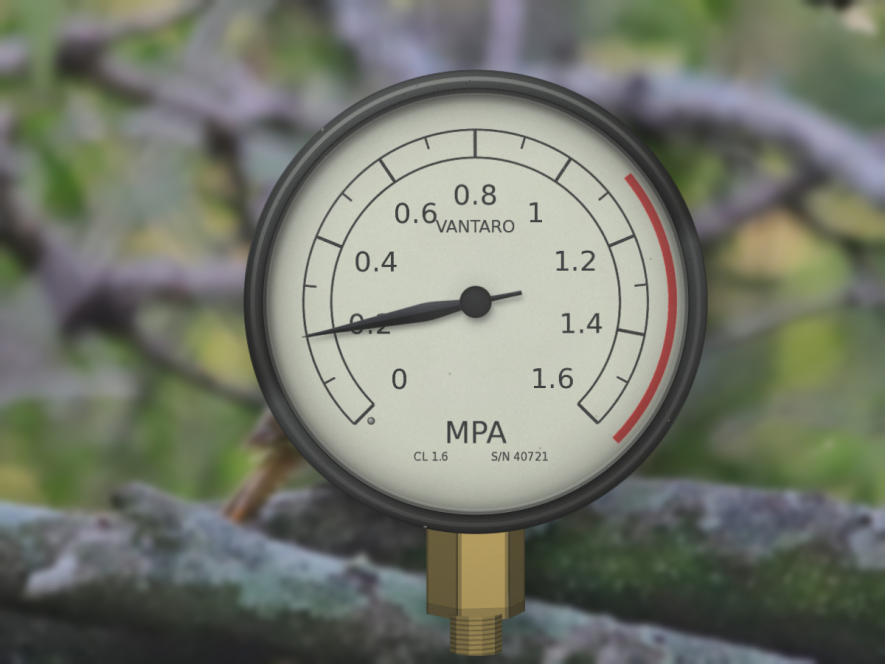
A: 0.2 MPa
